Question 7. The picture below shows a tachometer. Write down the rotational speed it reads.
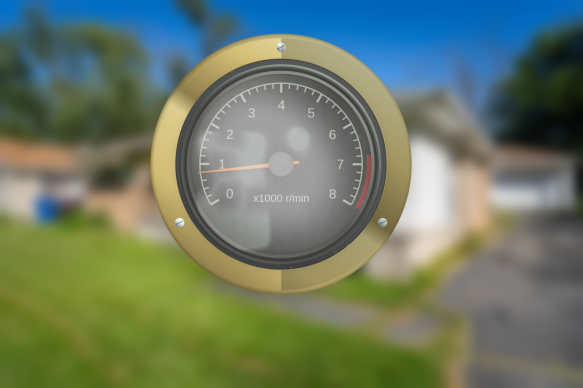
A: 800 rpm
